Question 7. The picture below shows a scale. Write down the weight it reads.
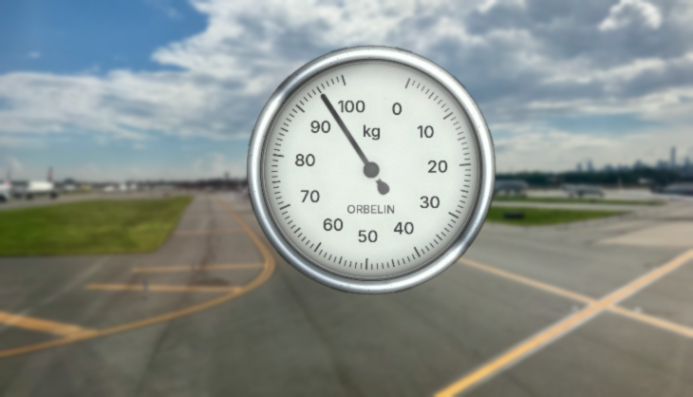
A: 95 kg
